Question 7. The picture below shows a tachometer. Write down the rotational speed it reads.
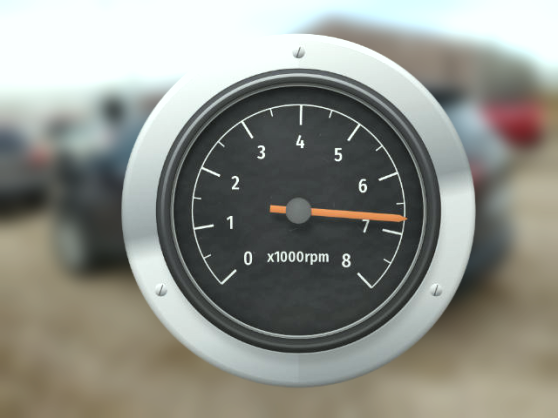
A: 6750 rpm
